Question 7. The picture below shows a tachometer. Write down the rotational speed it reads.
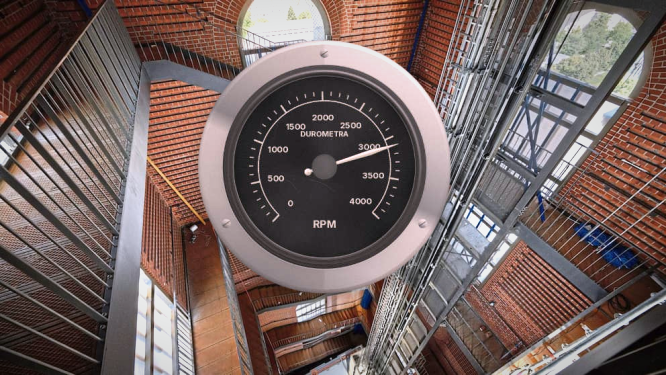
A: 3100 rpm
